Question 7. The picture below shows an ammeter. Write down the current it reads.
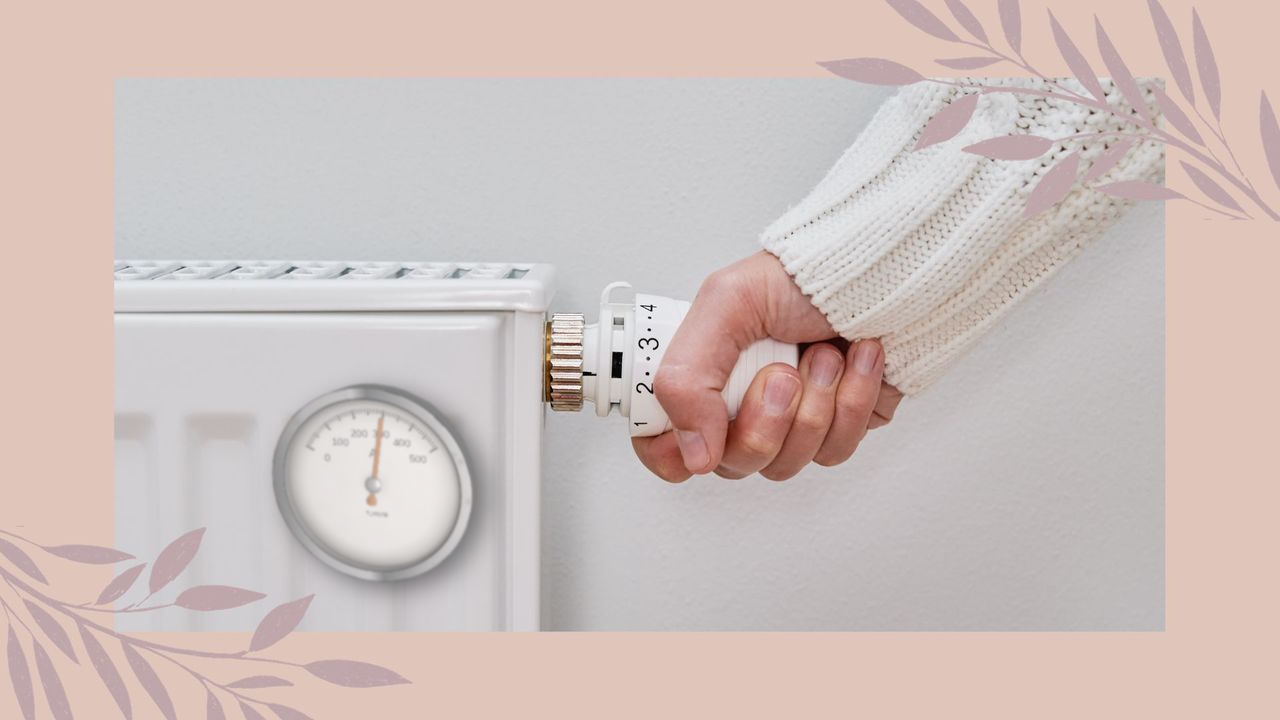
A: 300 A
